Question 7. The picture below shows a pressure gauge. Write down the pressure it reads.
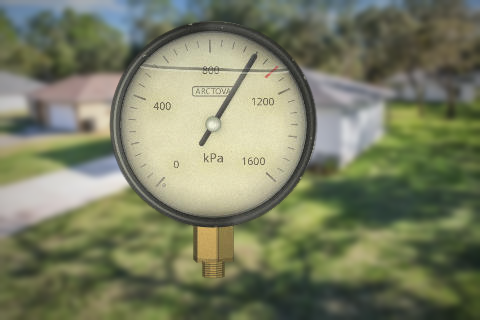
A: 1000 kPa
